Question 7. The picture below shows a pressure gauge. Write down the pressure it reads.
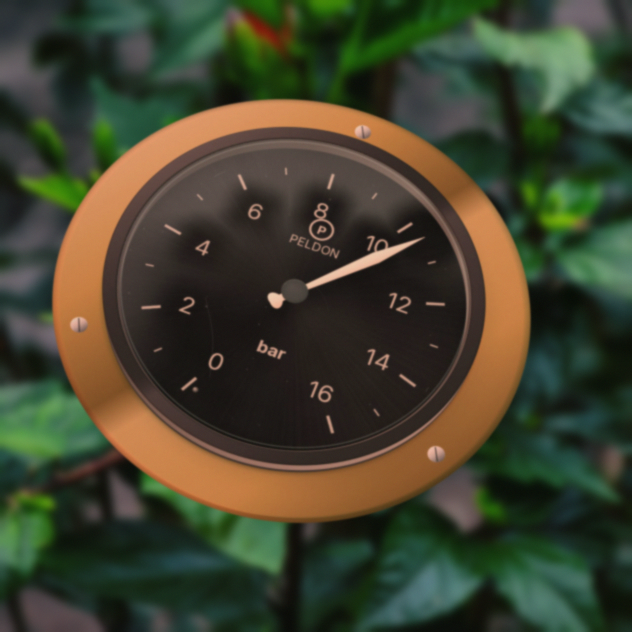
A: 10.5 bar
